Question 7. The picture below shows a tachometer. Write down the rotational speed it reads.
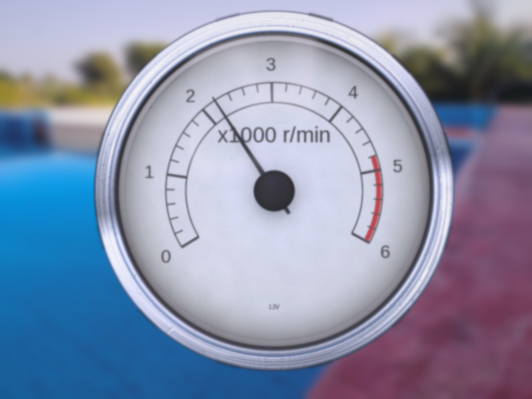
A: 2200 rpm
